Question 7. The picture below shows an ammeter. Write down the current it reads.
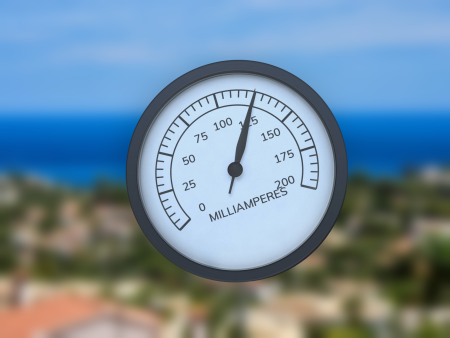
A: 125 mA
